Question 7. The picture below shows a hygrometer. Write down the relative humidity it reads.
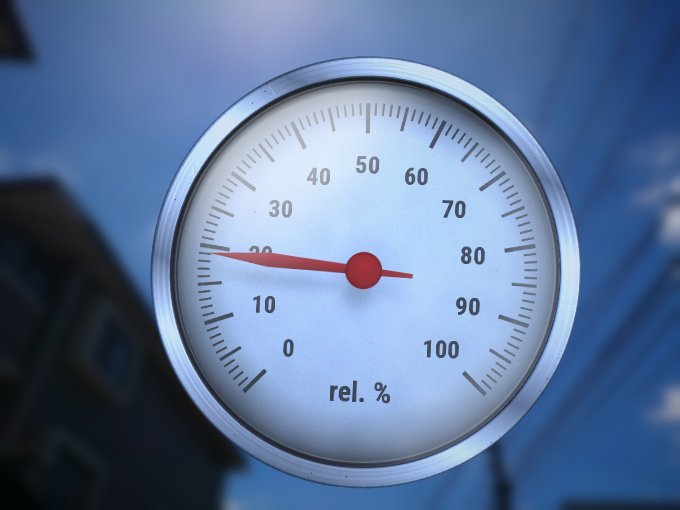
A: 19 %
